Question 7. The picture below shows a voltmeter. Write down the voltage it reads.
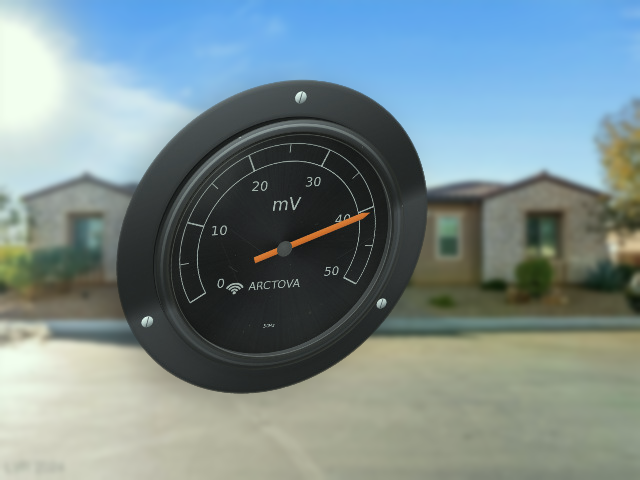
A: 40 mV
